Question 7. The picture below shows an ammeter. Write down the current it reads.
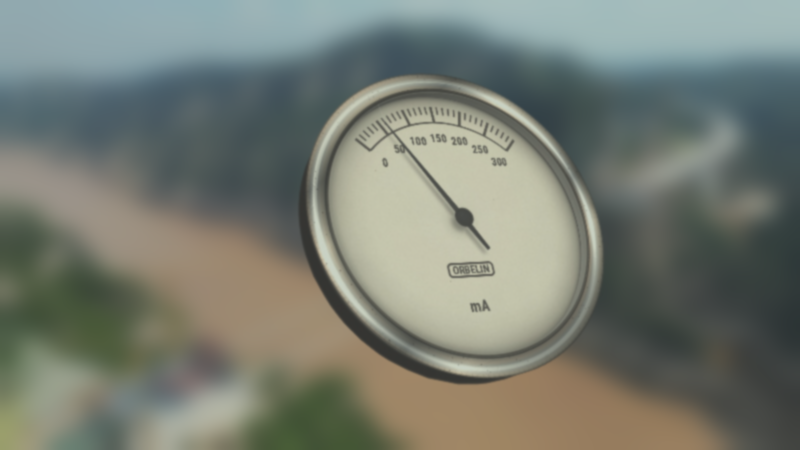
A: 50 mA
